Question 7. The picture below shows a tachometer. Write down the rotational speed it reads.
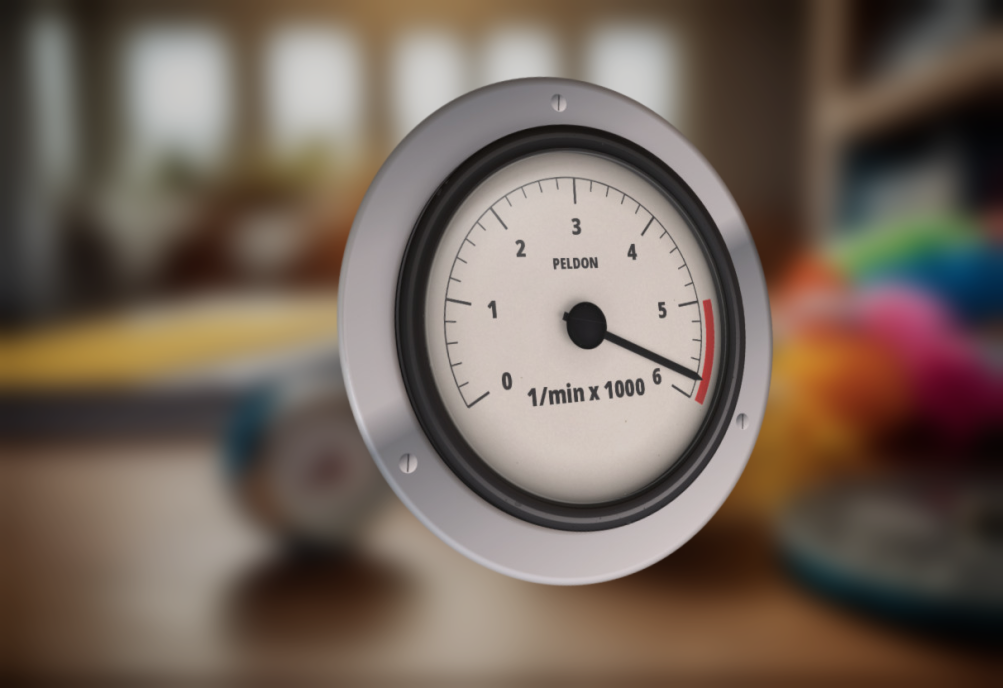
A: 5800 rpm
